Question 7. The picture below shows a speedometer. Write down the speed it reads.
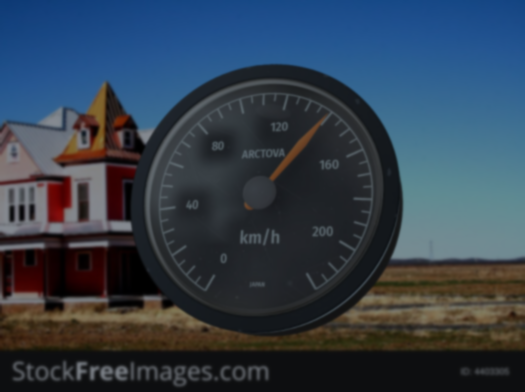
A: 140 km/h
